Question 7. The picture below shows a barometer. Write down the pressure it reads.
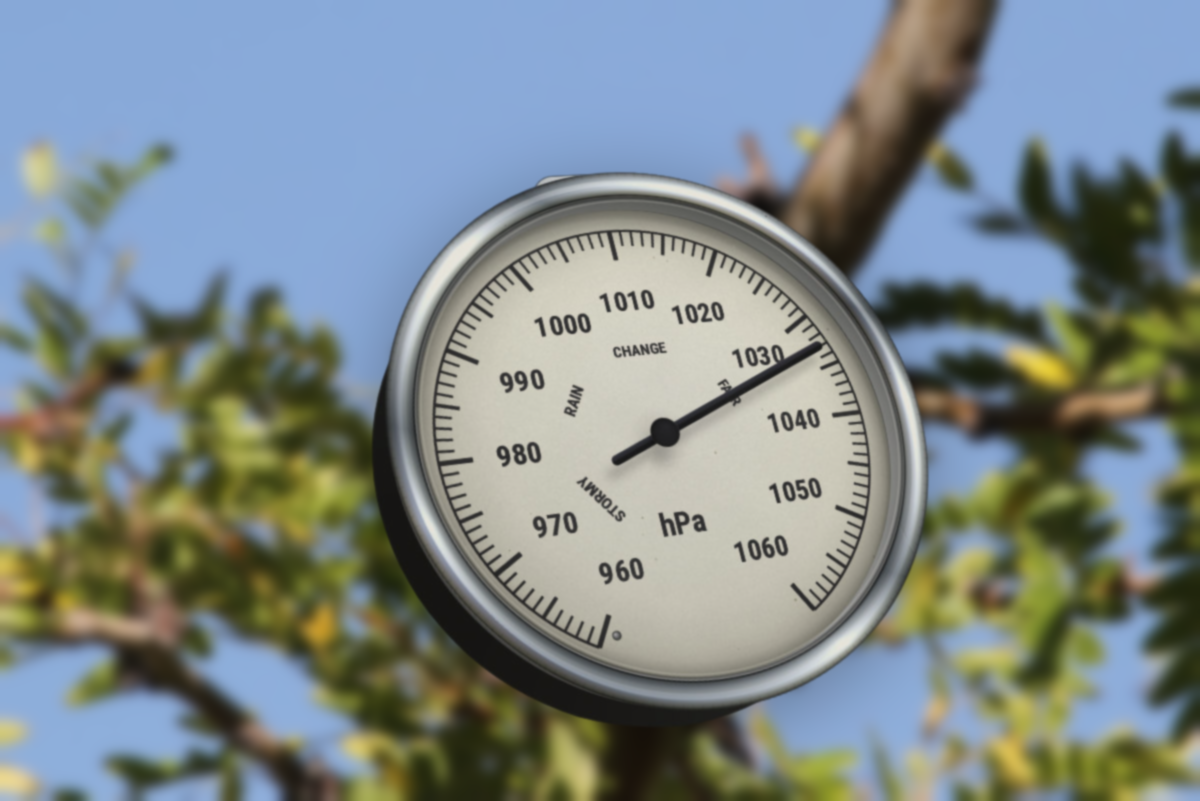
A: 1033 hPa
